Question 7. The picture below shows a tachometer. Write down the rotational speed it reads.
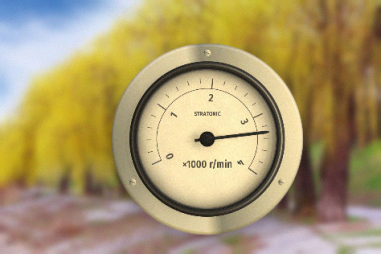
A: 3300 rpm
